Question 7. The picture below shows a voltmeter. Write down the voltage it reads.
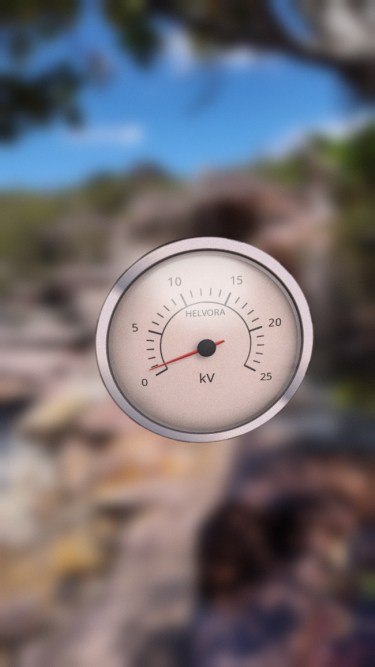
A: 1 kV
